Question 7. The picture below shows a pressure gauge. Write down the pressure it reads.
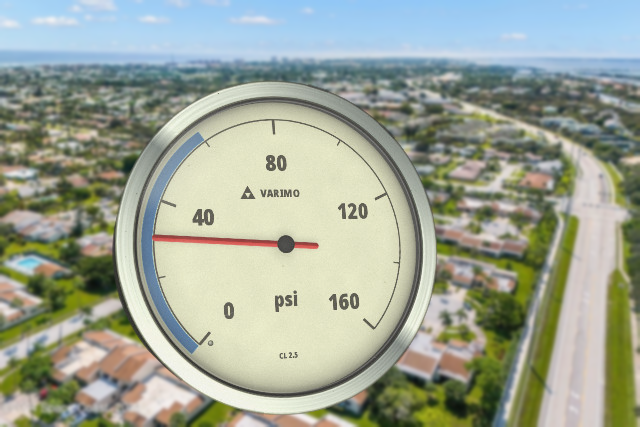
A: 30 psi
